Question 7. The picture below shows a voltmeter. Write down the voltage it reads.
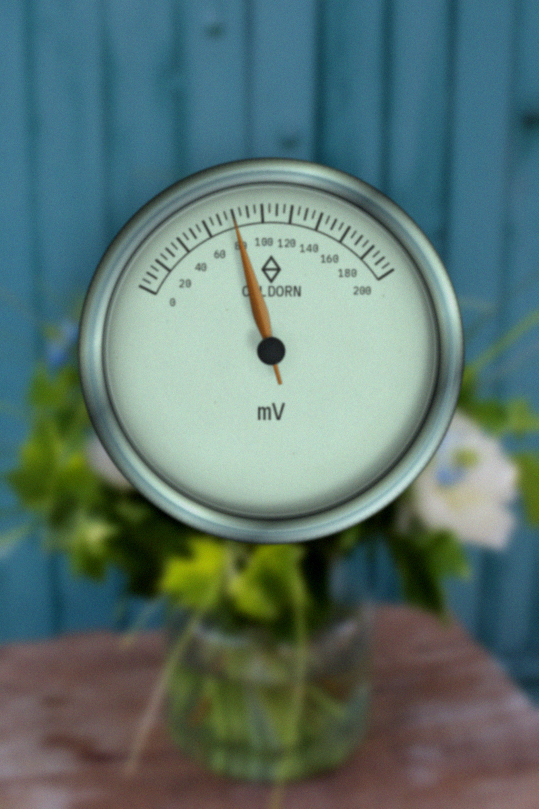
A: 80 mV
